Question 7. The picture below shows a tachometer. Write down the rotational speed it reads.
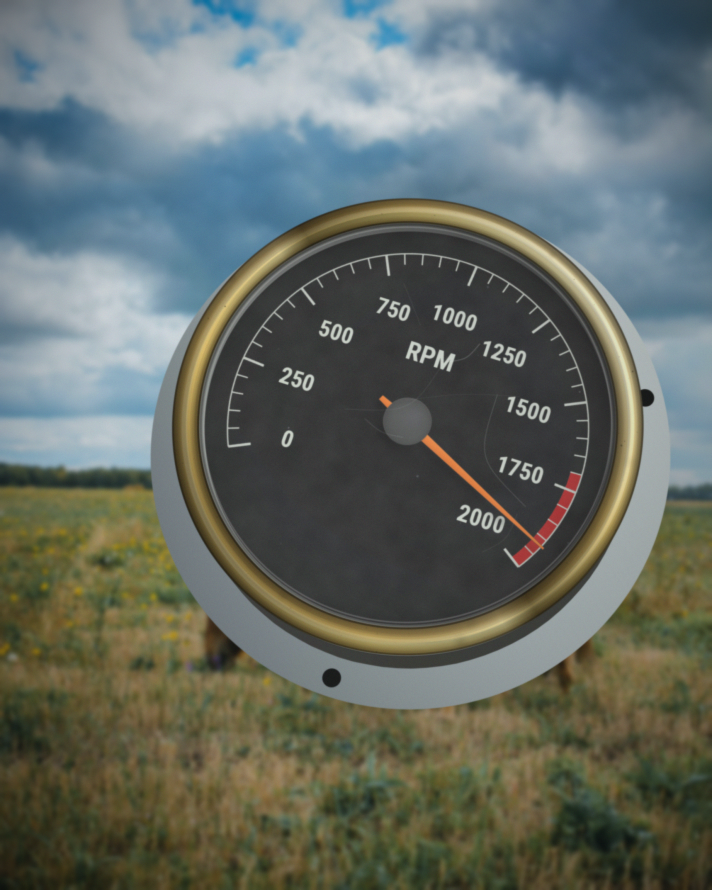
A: 1925 rpm
